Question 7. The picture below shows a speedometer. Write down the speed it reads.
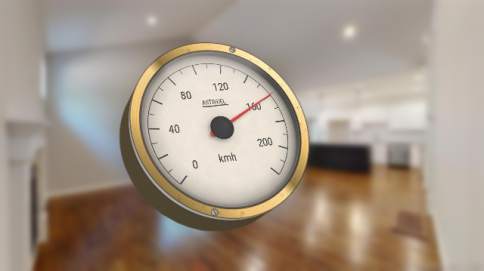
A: 160 km/h
